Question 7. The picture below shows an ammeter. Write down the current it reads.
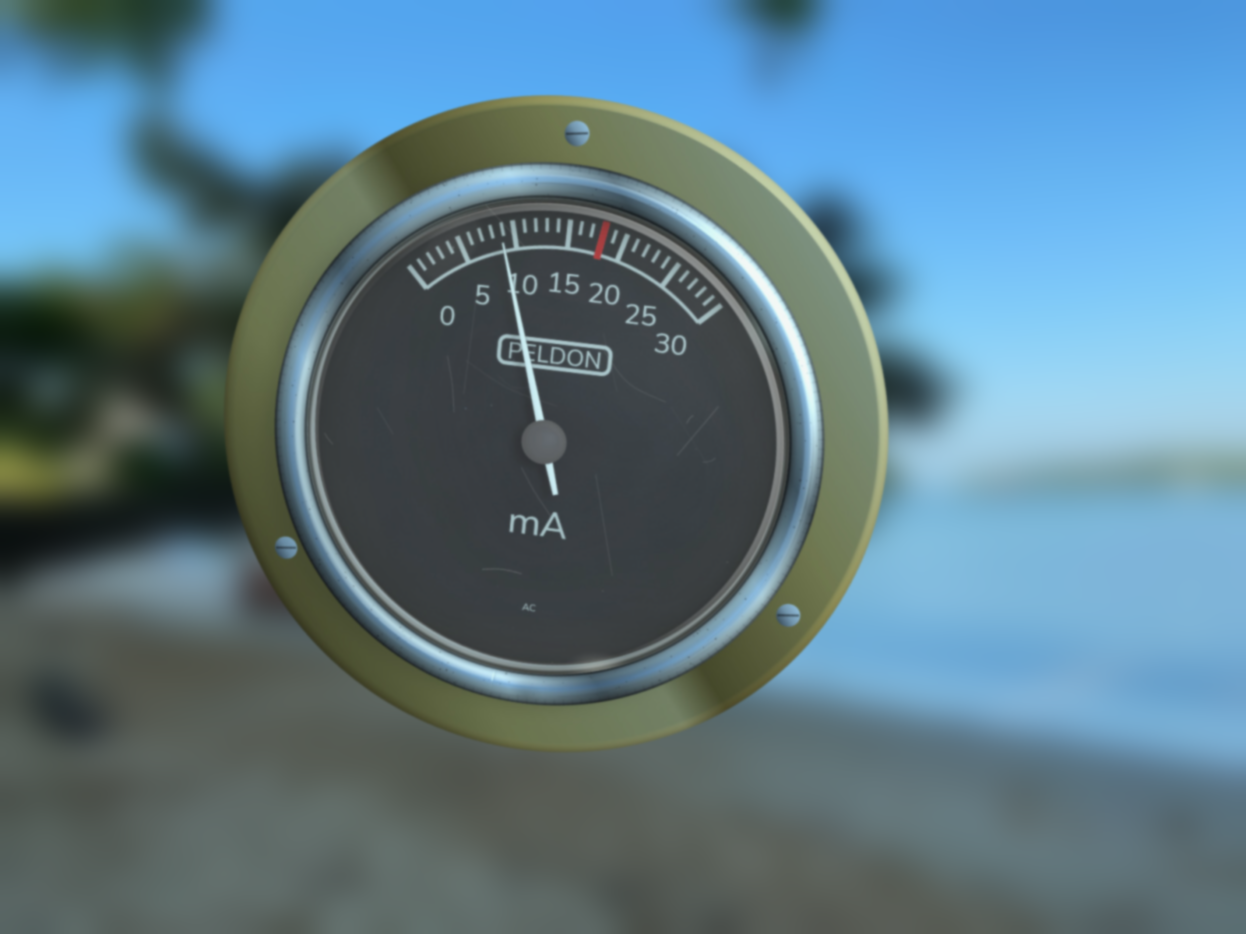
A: 9 mA
